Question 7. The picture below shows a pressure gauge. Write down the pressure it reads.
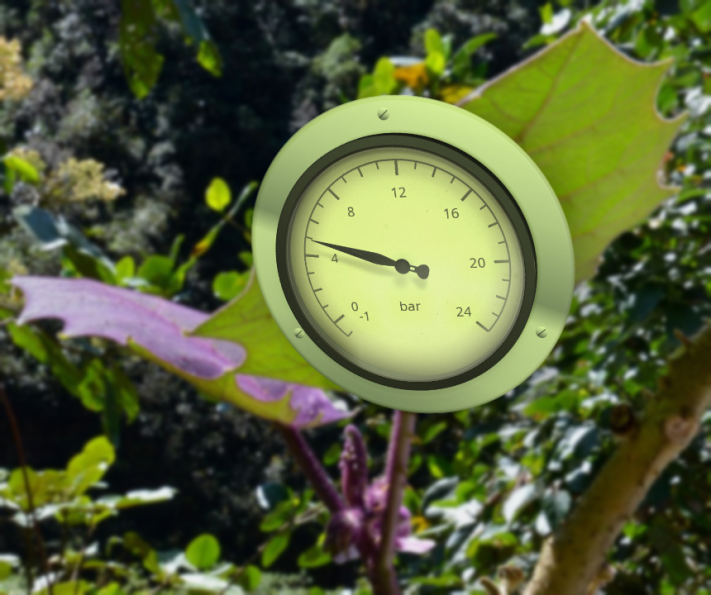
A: 5 bar
